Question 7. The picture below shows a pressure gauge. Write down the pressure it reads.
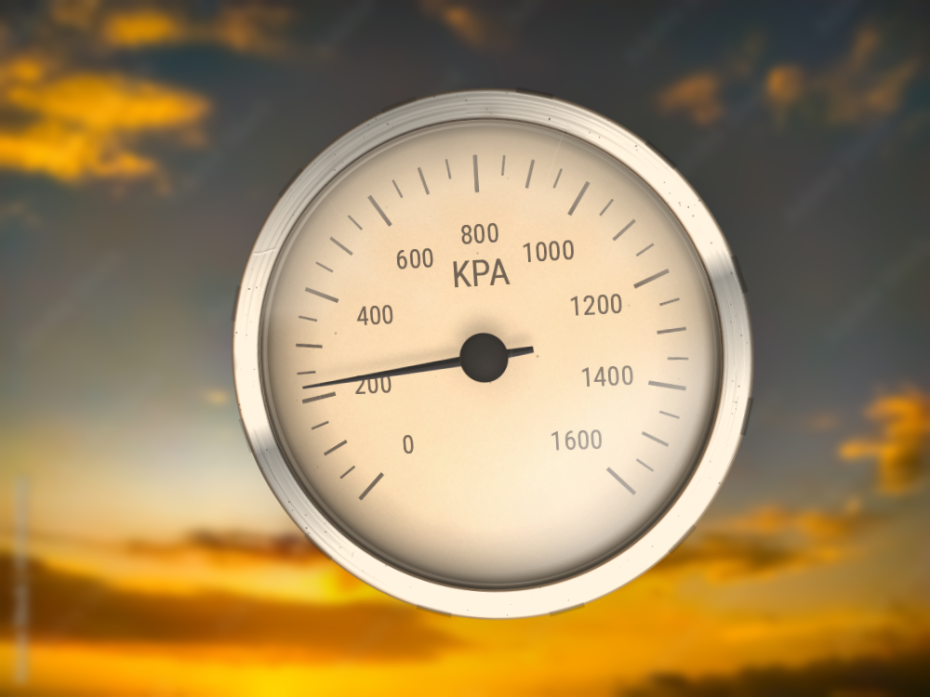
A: 225 kPa
